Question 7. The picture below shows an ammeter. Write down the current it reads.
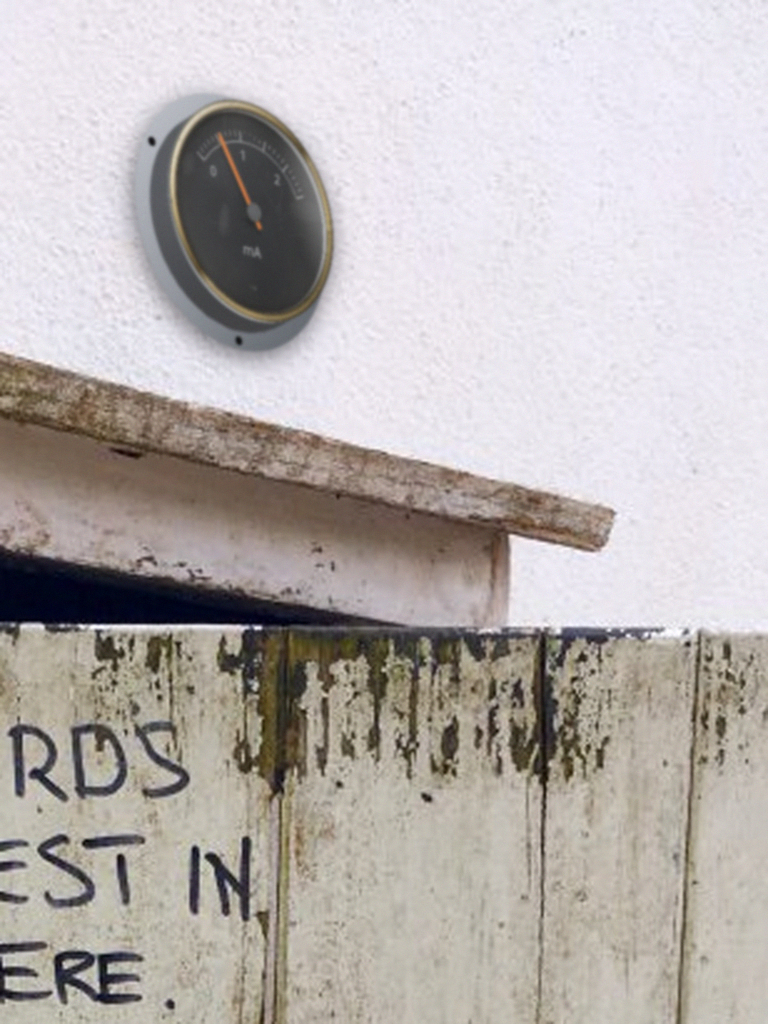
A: 0.5 mA
